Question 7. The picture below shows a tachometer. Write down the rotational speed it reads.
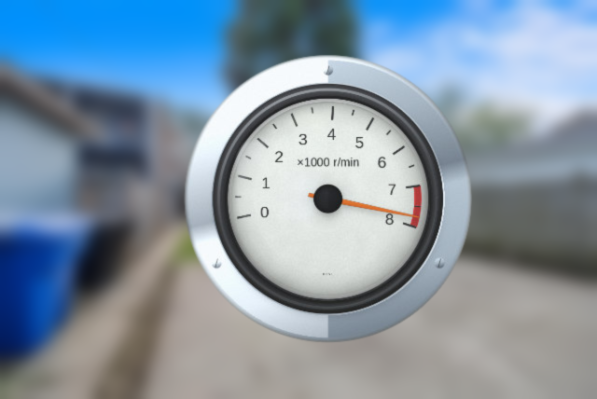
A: 7750 rpm
